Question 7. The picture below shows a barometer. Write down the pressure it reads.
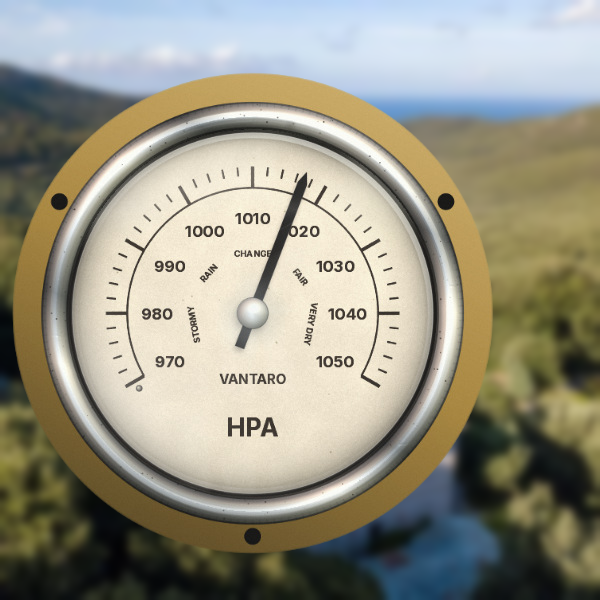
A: 1017 hPa
